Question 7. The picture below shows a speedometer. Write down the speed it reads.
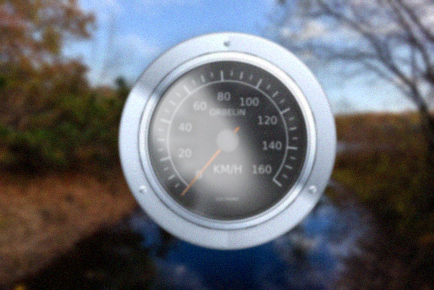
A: 0 km/h
